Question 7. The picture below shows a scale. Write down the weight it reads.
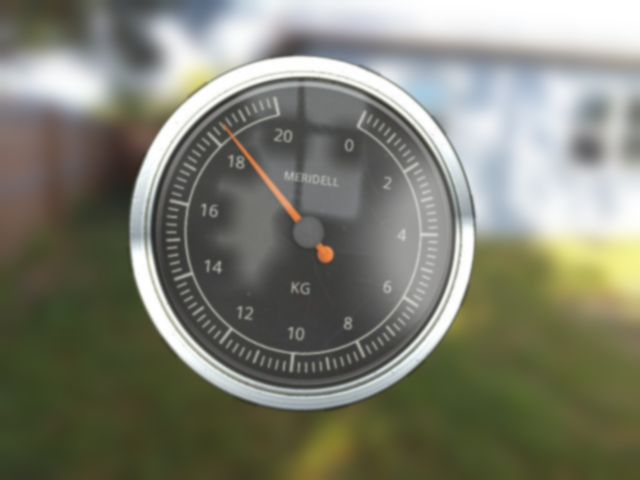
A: 18.4 kg
